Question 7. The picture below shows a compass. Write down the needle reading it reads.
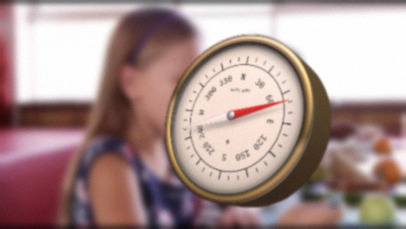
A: 70 °
